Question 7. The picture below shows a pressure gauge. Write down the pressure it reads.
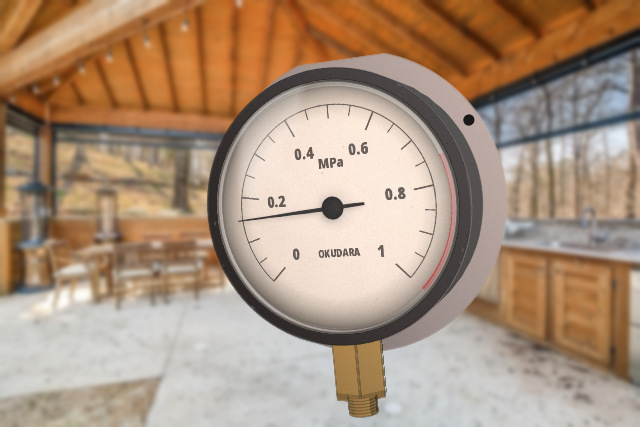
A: 0.15 MPa
